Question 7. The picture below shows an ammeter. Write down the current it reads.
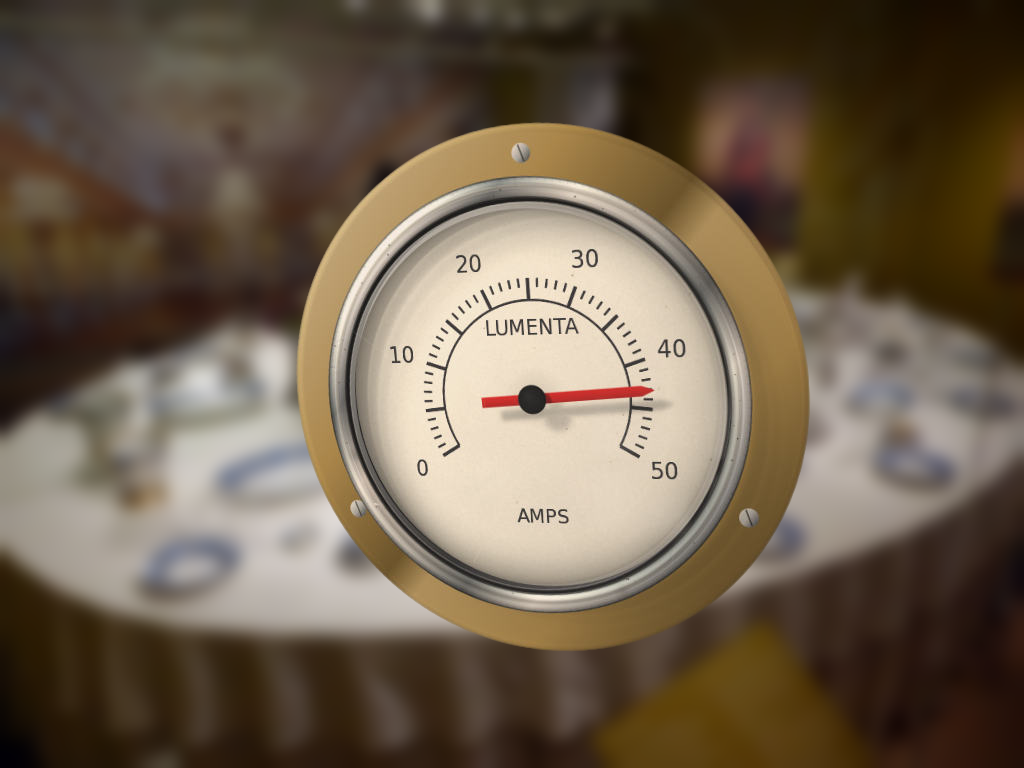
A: 43 A
